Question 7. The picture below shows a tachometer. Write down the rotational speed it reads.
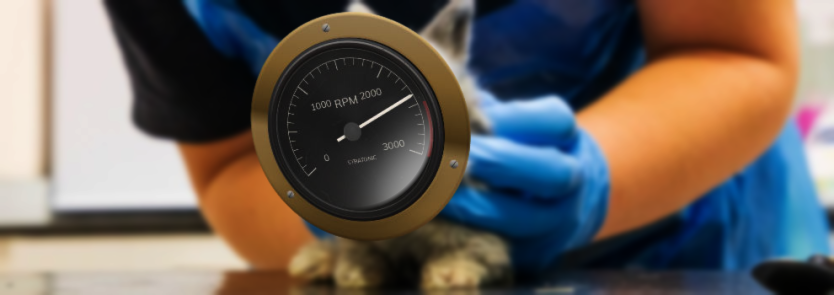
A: 2400 rpm
